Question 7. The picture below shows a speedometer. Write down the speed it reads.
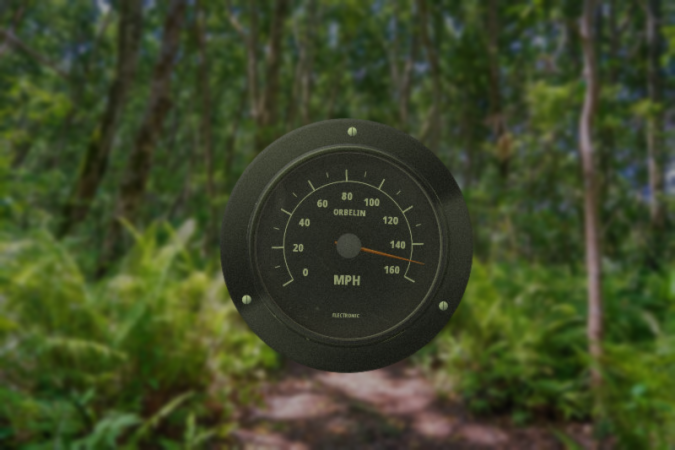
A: 150 mph
